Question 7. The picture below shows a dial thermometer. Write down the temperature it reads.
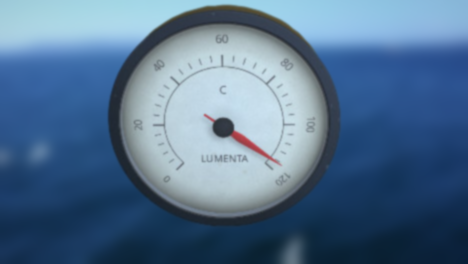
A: 116 °C
